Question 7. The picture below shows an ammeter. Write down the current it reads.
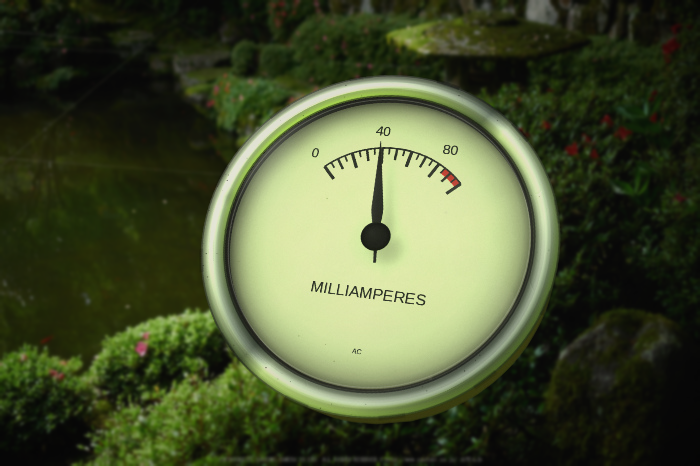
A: 40 mA
